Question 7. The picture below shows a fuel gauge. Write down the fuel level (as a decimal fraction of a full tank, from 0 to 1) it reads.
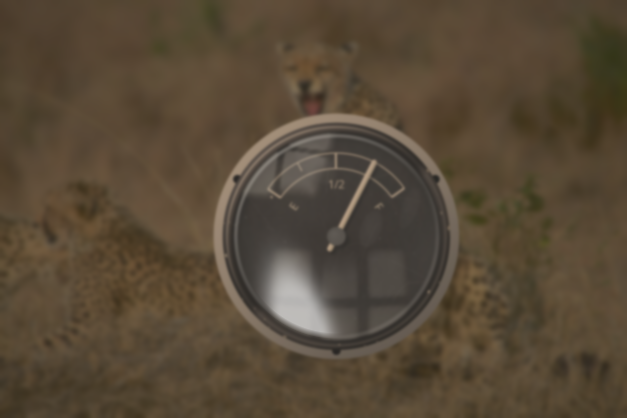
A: 0.75
